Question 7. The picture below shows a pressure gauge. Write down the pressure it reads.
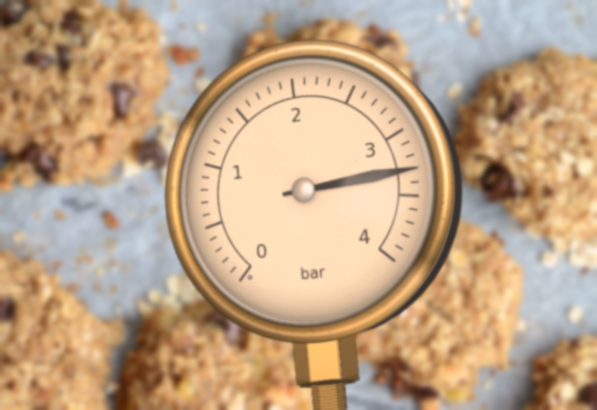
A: 3.3 bar
